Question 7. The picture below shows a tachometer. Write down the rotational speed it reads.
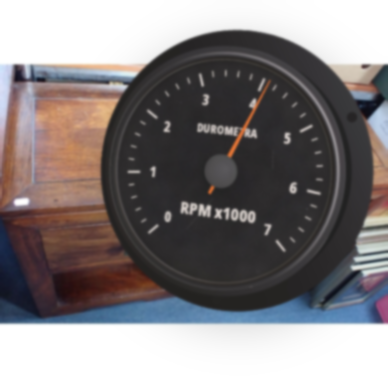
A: 4100 rpm
